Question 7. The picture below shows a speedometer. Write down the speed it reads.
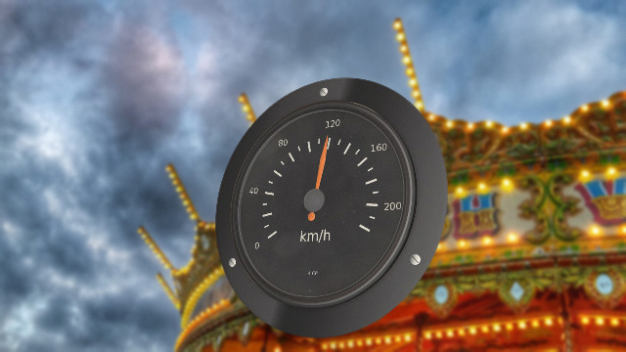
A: 120 km/h
